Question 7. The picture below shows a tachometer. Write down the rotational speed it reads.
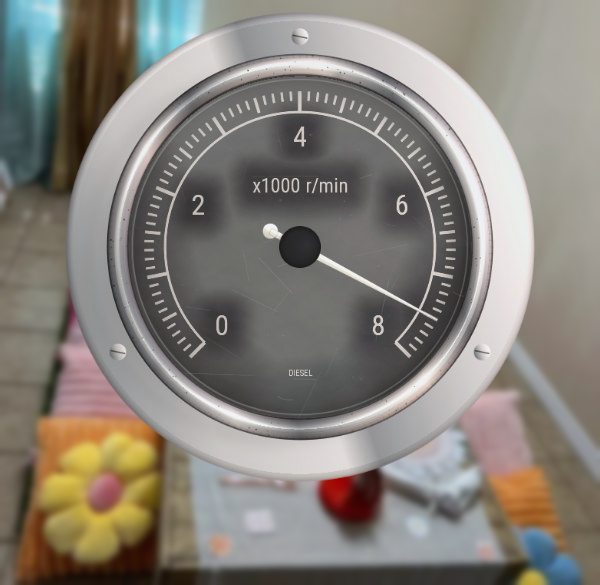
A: 7500 rpm
